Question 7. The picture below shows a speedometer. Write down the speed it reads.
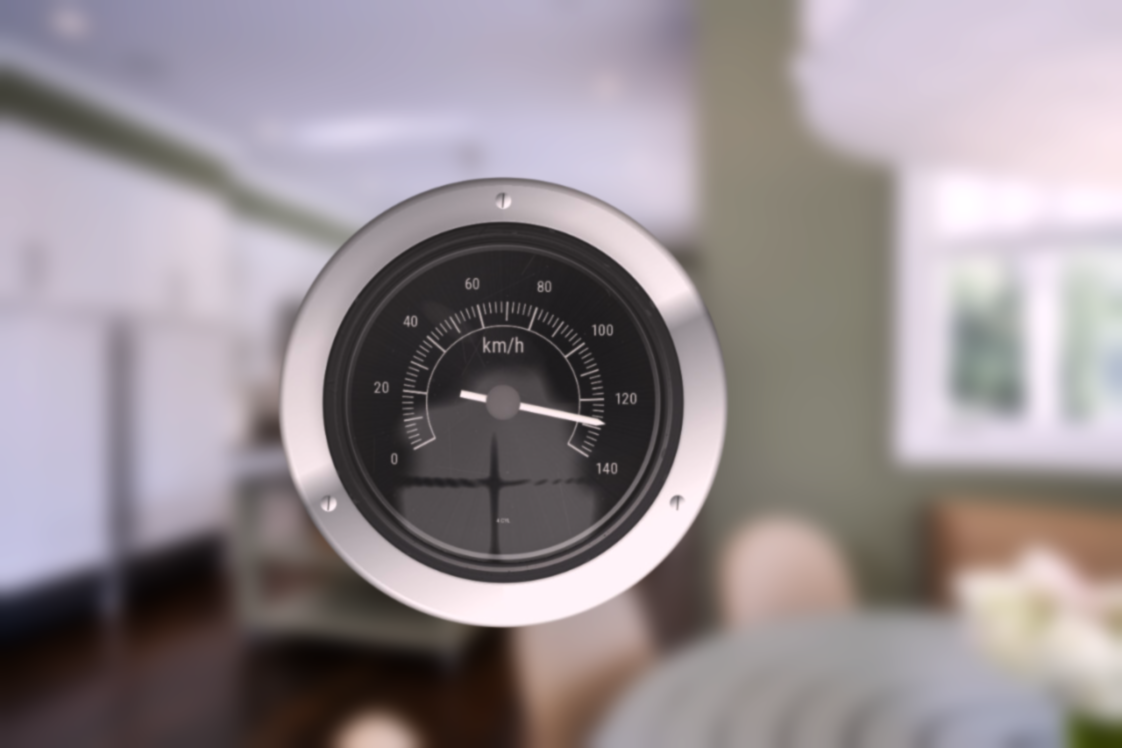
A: 128 km/h
